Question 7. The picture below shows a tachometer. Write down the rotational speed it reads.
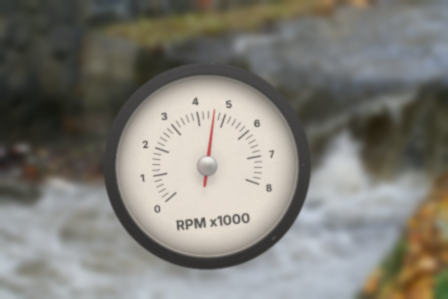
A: 4600 rpm
